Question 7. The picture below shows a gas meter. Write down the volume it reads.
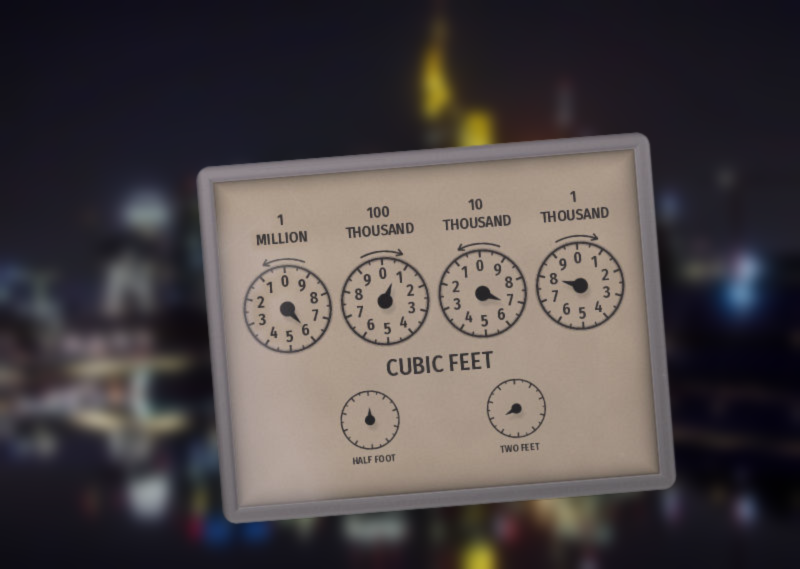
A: 606800 ft³
